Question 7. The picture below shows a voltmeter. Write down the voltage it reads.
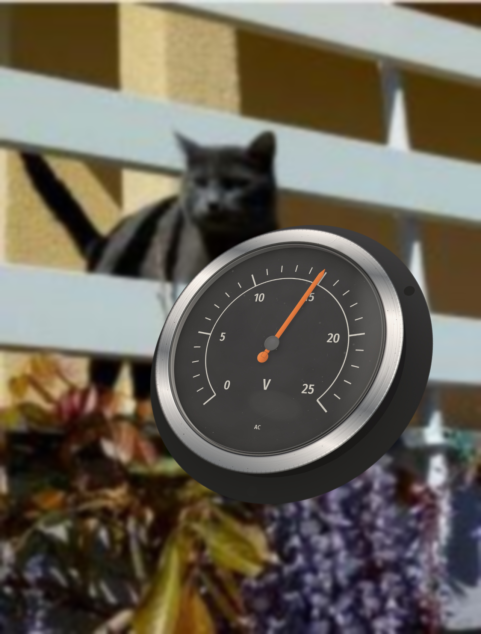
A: 15 V
